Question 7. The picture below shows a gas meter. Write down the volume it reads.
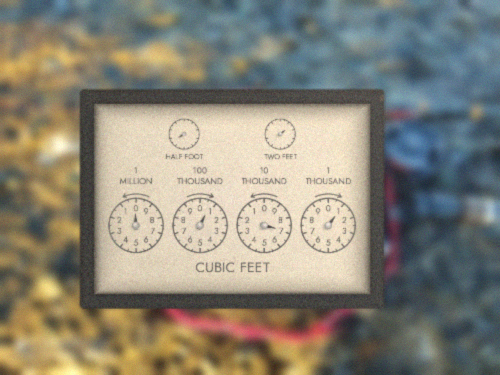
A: 7100 ft³
